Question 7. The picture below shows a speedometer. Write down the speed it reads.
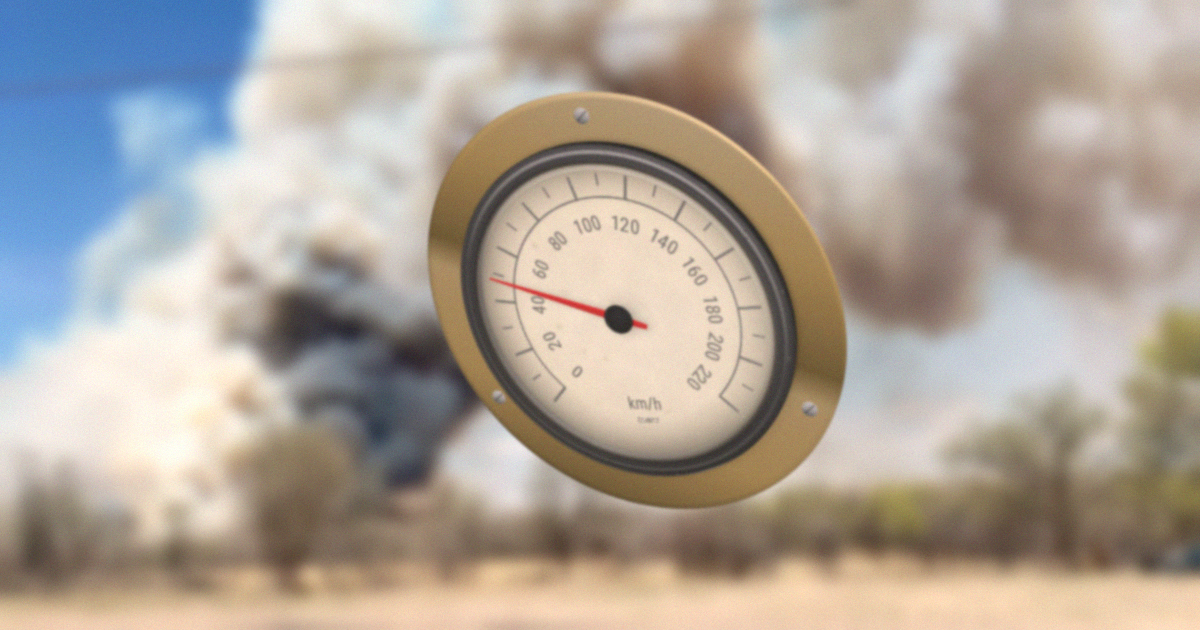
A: 50 km/h
